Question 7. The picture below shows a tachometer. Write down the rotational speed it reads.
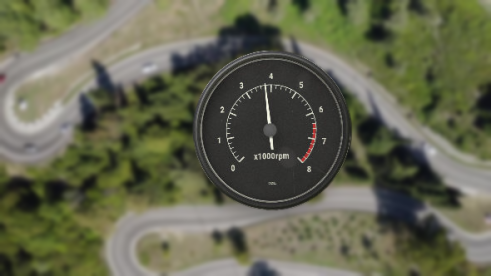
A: 3800 rpm
